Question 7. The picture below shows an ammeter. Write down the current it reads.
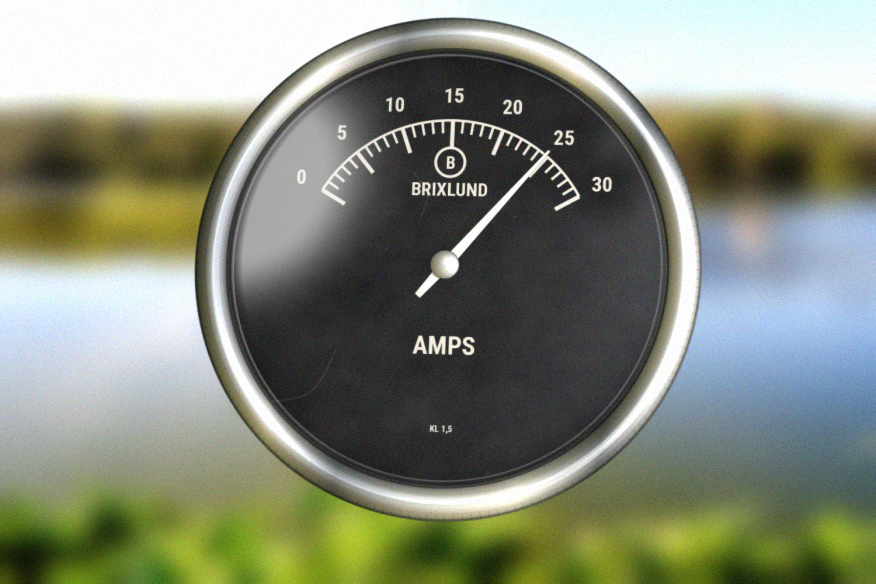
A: 25 A
